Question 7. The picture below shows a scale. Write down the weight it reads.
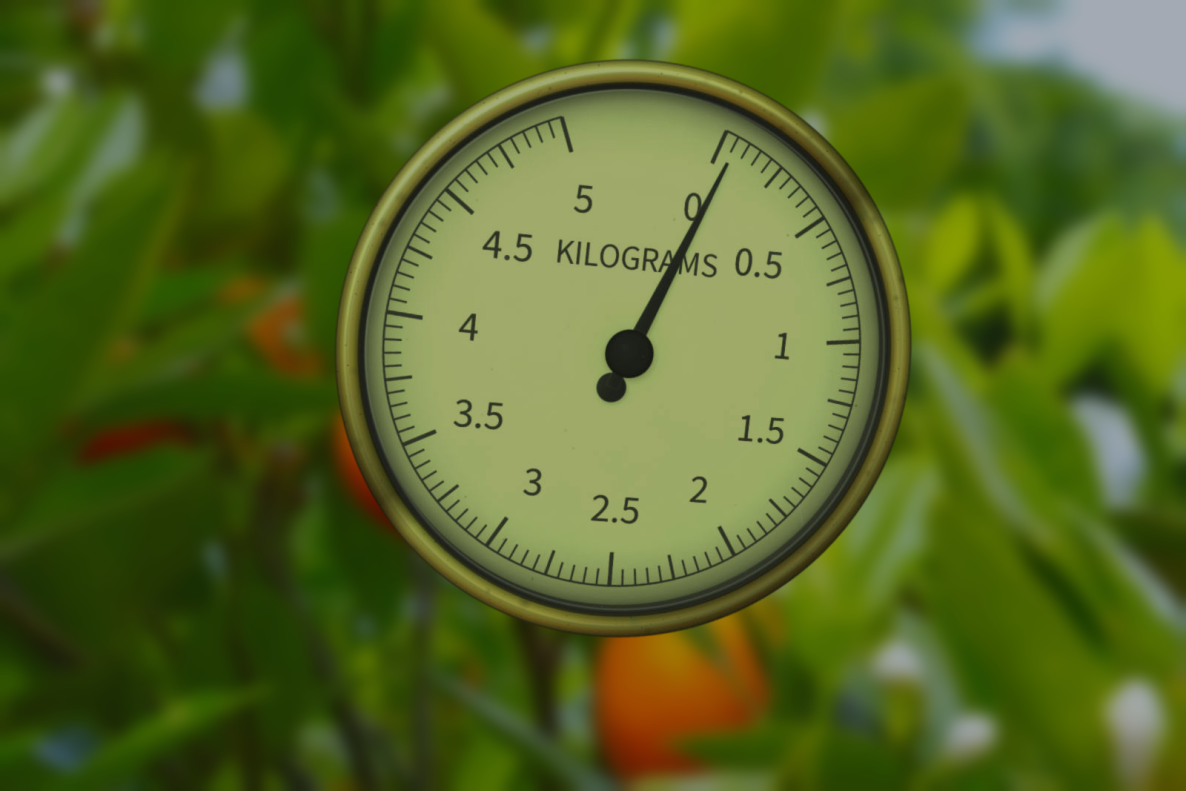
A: 0.05 kg
